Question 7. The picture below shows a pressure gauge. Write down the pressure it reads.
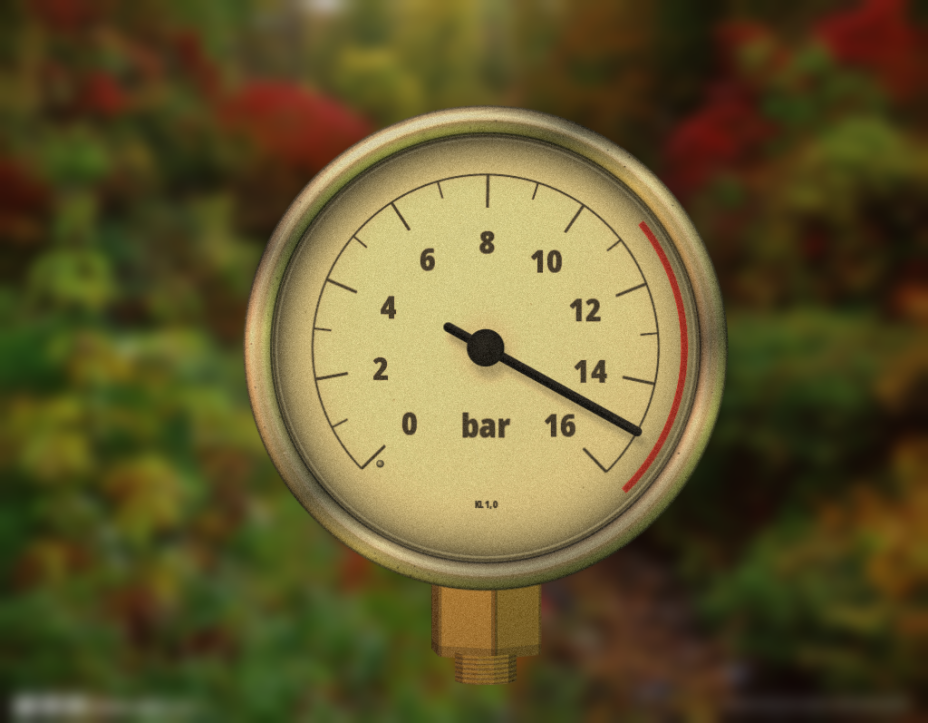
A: 15 bar
